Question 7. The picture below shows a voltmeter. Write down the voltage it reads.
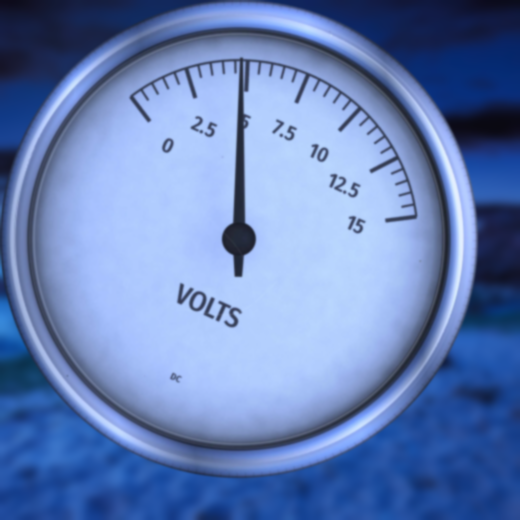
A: 4.75 V
